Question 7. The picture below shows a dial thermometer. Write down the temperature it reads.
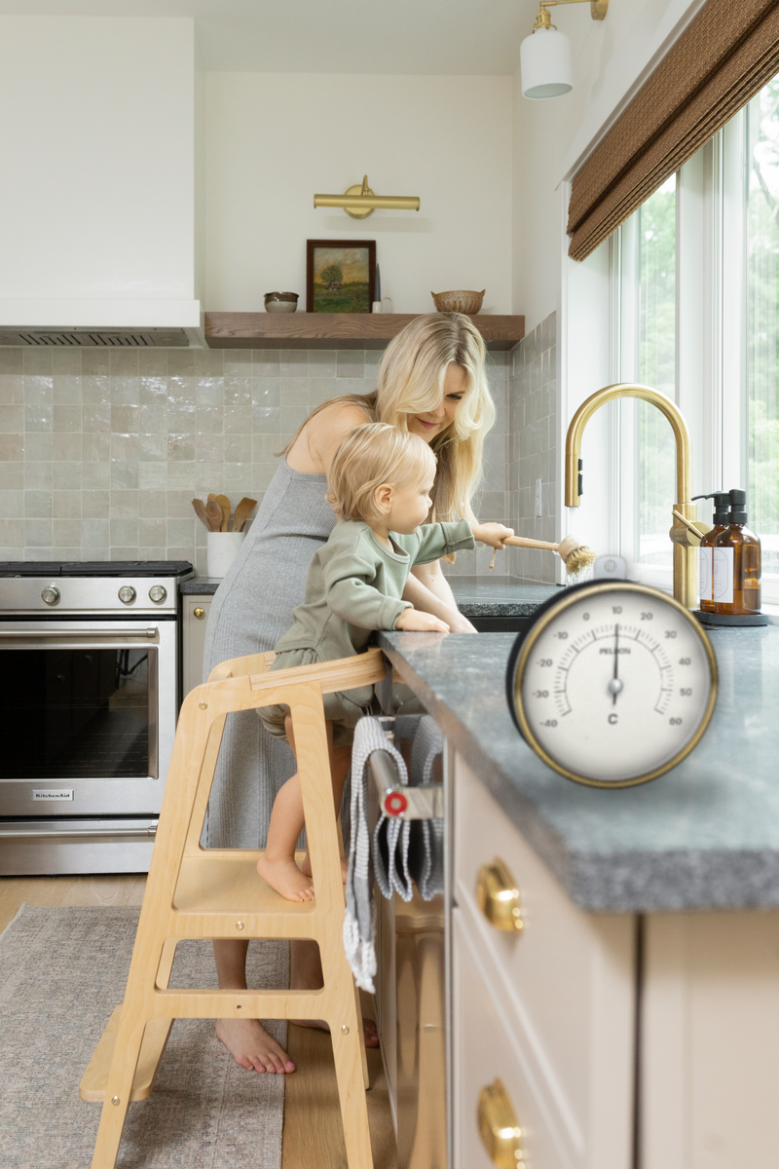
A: 10 °C
